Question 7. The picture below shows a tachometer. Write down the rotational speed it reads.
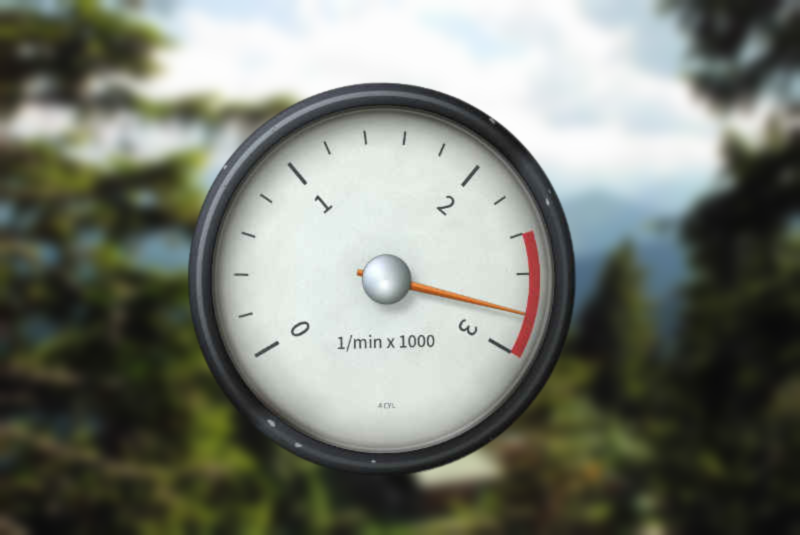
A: 2800 rpm
